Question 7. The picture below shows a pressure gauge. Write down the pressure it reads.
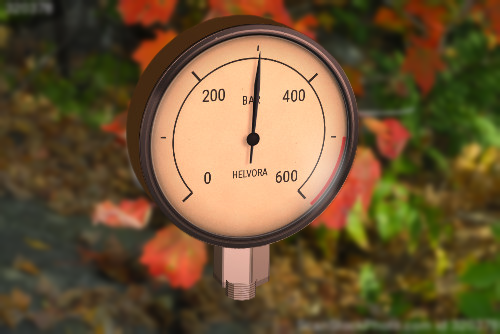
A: 300 bar
